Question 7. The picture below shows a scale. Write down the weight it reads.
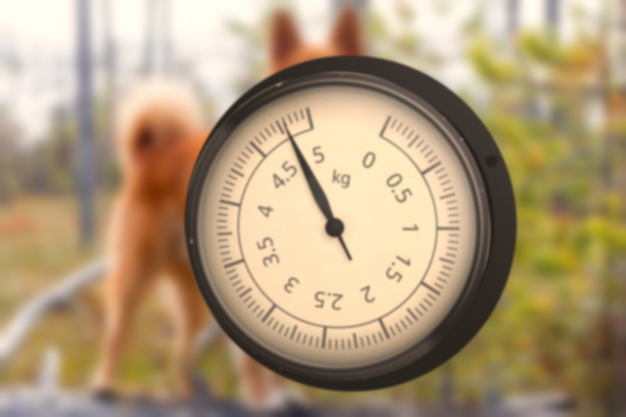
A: 4.8 kg
